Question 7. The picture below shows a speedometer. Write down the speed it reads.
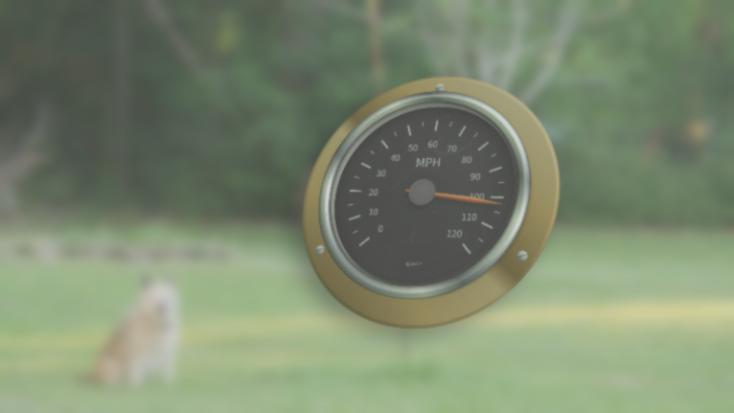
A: 102.5 mph
